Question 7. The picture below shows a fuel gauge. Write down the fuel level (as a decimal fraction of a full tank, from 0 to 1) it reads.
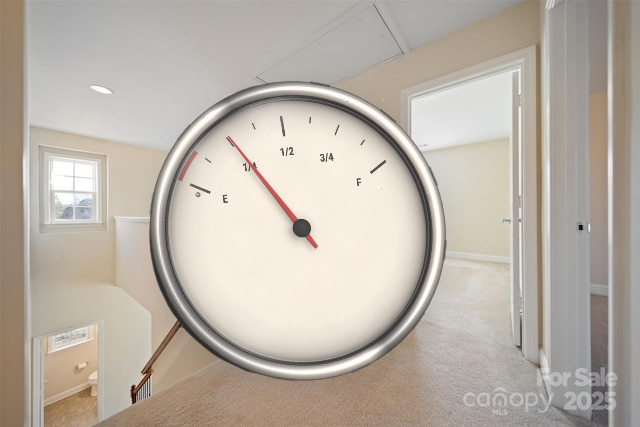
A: 0.25
